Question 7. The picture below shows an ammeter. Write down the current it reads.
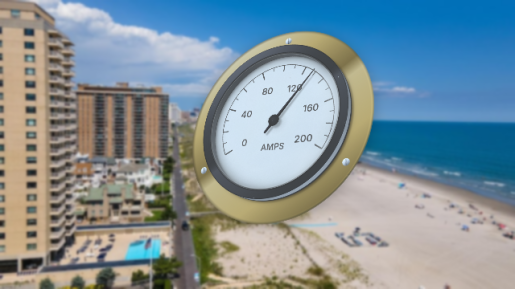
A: 130 A
